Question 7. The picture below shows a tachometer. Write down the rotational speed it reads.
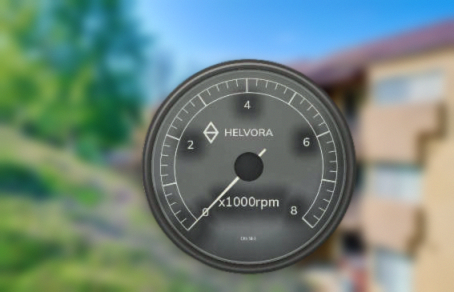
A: 0 rpm
